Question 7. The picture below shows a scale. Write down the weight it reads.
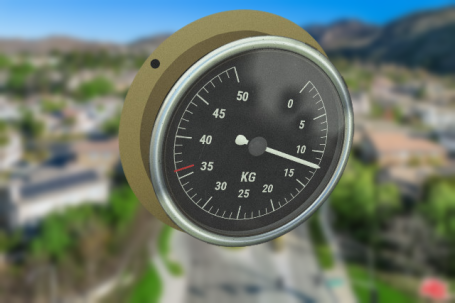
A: 12 kg
